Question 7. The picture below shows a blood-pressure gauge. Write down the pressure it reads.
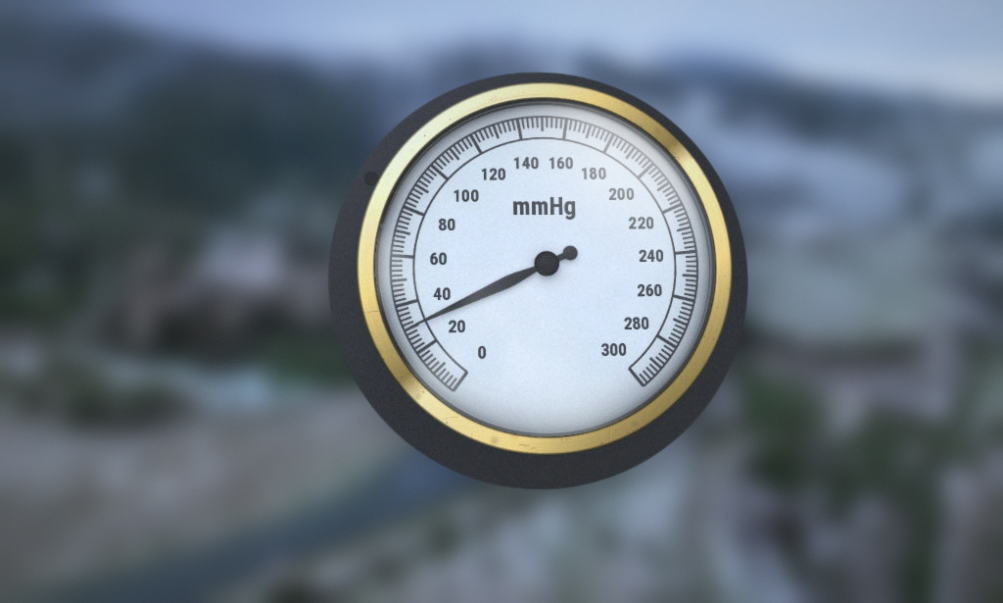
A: 30 mmHg
